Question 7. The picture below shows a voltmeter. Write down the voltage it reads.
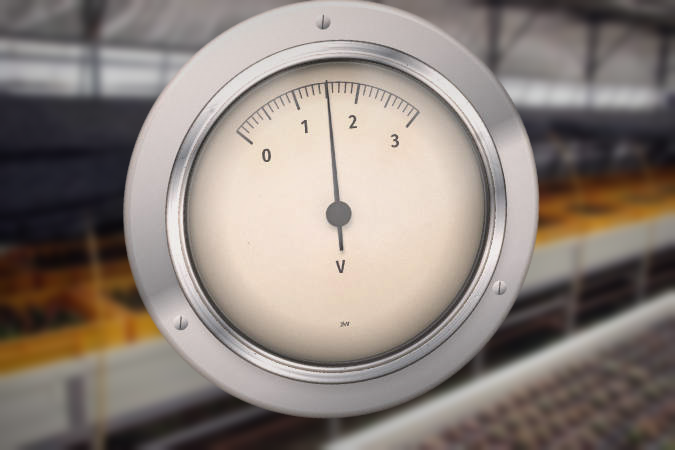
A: 1.5 V
